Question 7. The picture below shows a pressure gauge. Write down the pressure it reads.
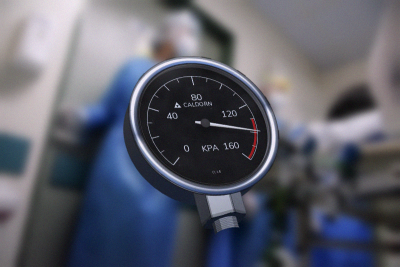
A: 140 kPa
